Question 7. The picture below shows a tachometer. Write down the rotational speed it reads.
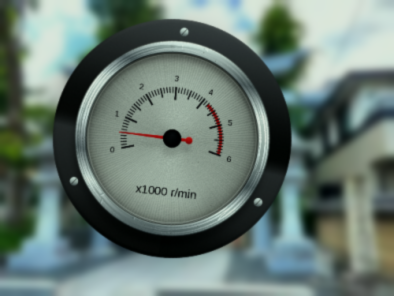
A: 500 rpm
